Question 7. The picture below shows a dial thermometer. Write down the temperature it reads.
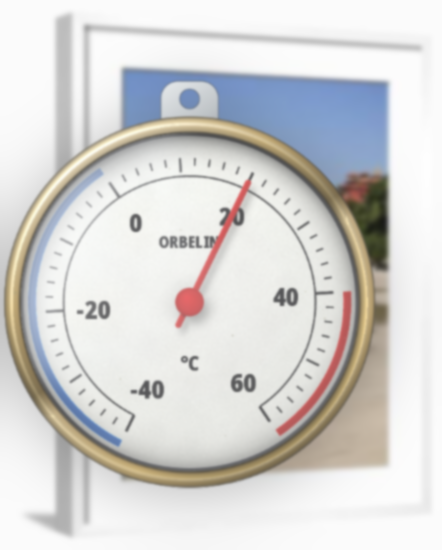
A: 20 °C
